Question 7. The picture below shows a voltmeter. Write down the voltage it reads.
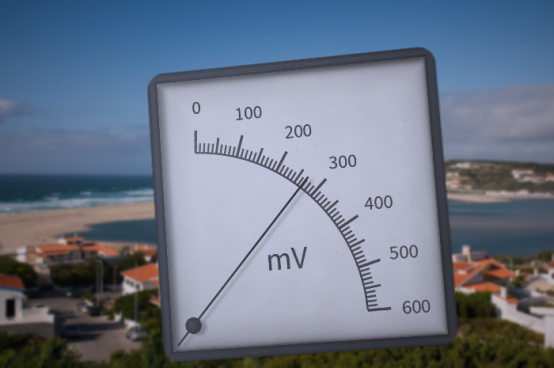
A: 270 mV
